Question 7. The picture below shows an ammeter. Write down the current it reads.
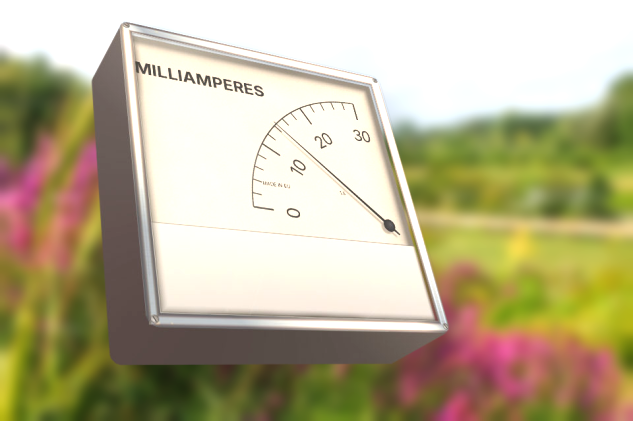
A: 14 mA
